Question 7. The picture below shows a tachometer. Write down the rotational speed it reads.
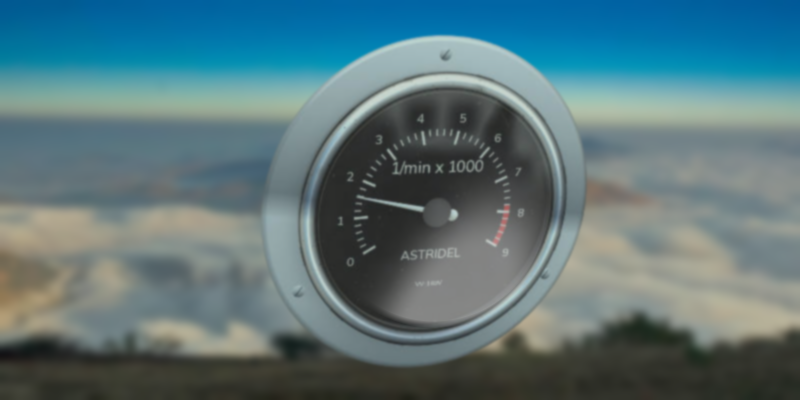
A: 1600 rpm
